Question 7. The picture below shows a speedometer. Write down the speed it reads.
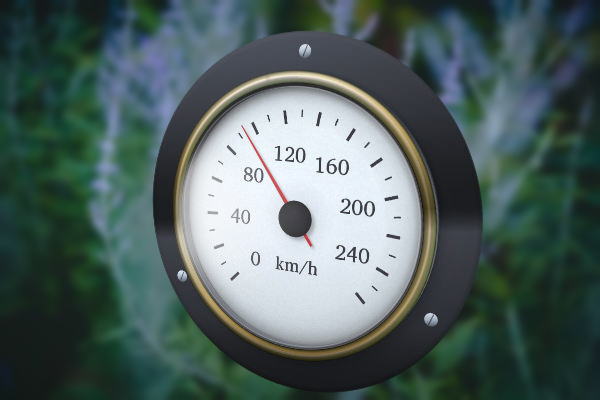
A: 95 km/h
